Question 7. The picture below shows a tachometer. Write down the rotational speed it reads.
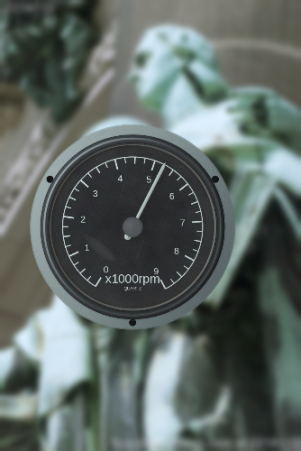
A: 5250 rpm
